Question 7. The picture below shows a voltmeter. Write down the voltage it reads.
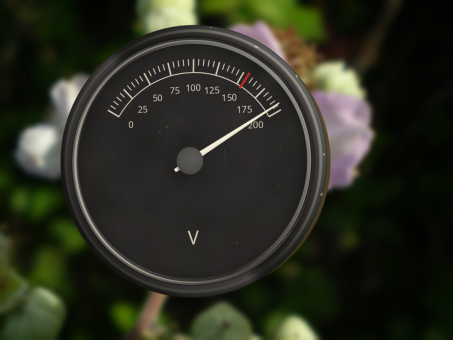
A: 195 V
